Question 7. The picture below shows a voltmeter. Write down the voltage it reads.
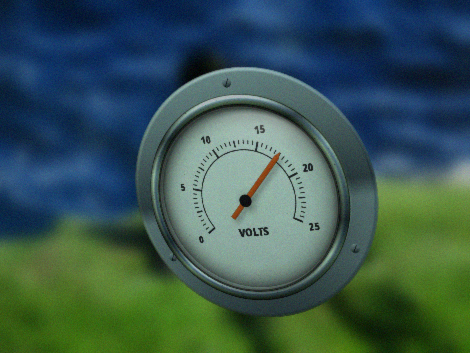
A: 17.5 V
